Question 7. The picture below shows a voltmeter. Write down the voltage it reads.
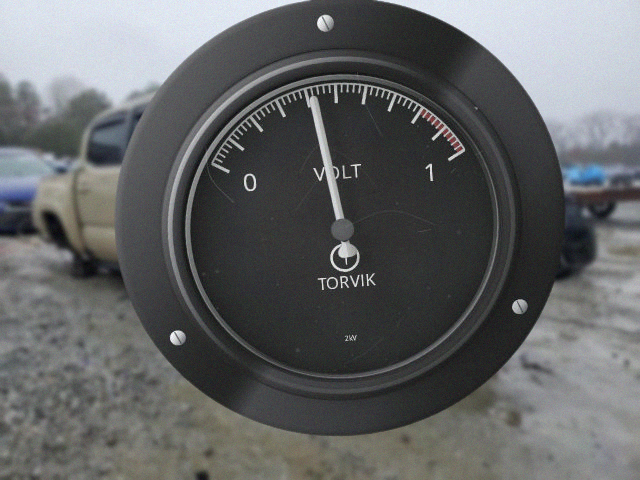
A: 0.42 V
